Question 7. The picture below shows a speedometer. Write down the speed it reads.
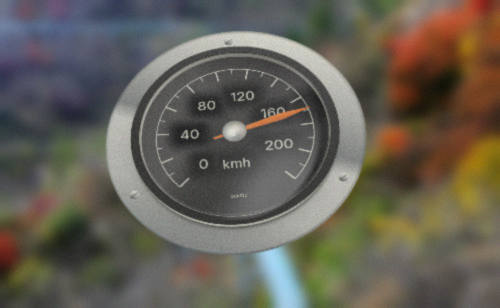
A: 170 km/h
